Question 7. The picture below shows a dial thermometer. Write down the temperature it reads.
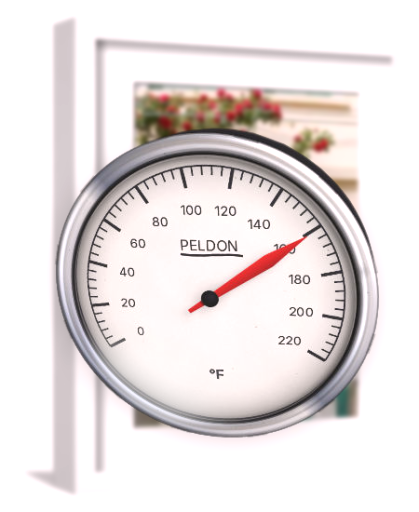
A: 160 °F
